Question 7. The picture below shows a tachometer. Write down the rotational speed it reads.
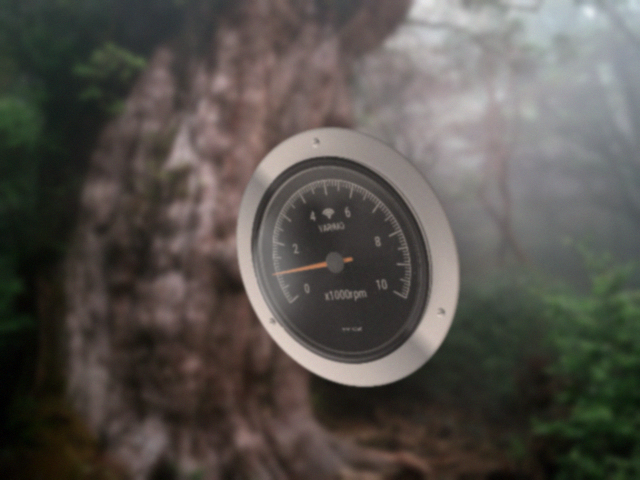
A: 1000 rpm
